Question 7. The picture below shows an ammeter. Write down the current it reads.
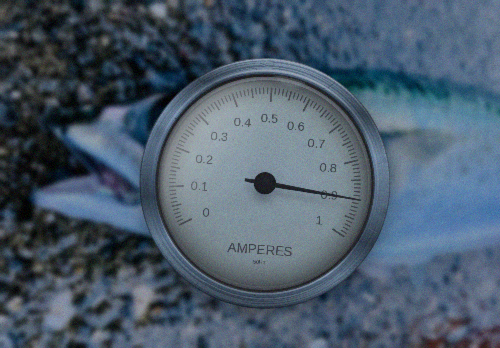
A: 0.9 A
